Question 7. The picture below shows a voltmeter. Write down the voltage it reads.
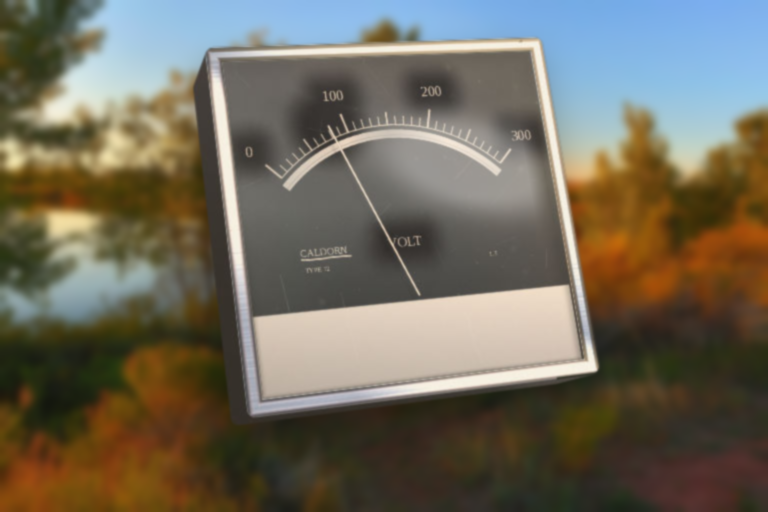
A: 80 V
